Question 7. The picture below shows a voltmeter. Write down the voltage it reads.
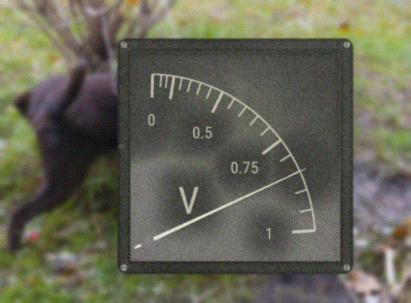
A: 0.85 V
